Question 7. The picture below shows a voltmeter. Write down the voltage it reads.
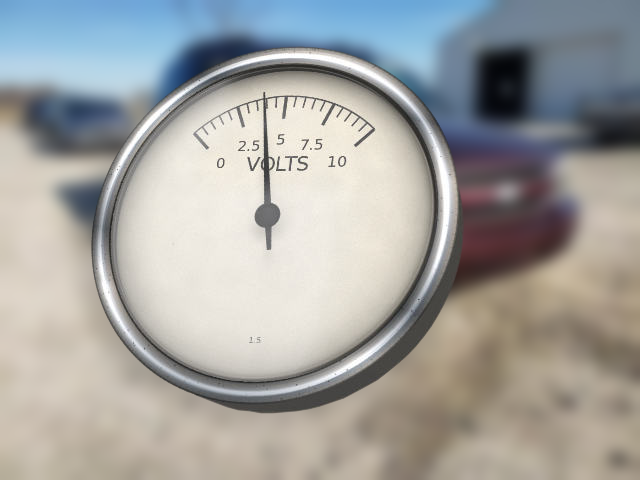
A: 4 V
